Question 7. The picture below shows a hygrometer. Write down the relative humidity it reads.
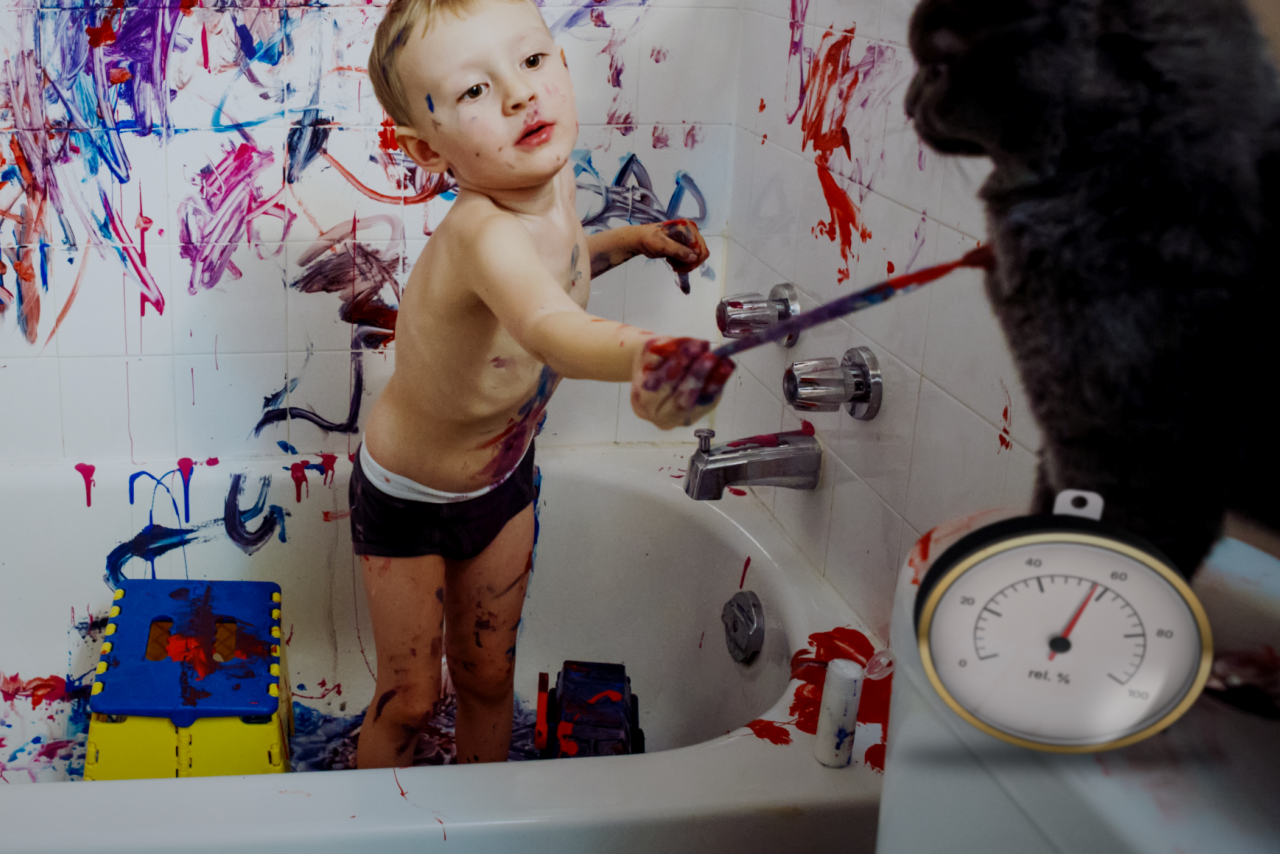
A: 56 %
